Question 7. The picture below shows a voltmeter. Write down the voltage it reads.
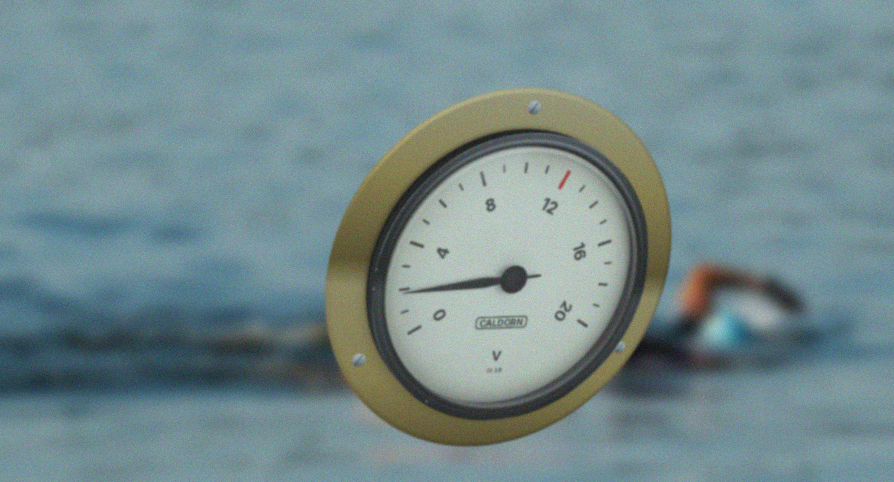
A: 2 V
